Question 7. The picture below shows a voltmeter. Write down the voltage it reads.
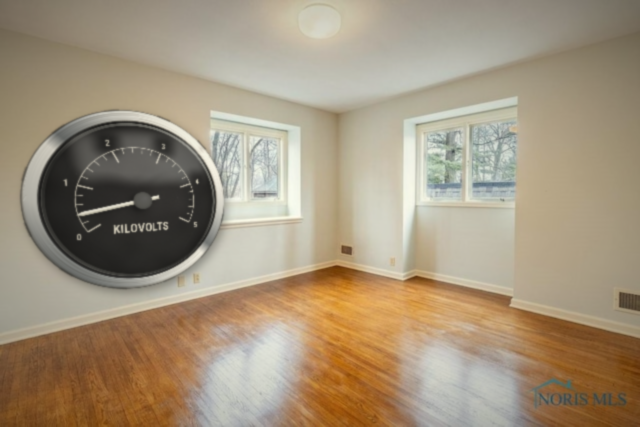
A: 0.4 kV
